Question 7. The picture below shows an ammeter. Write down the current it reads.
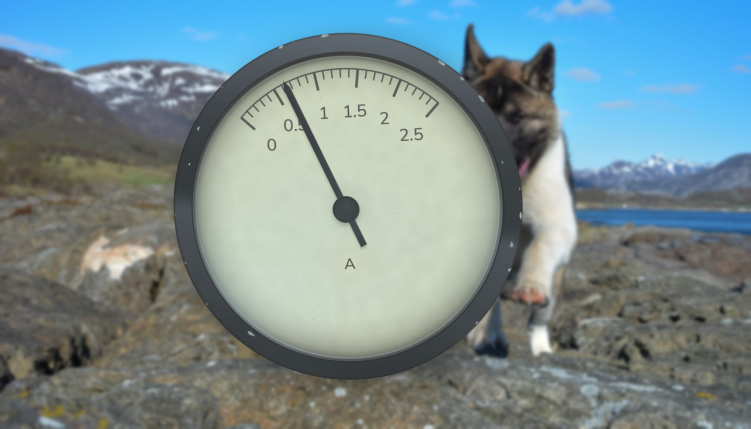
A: 0.65 A
